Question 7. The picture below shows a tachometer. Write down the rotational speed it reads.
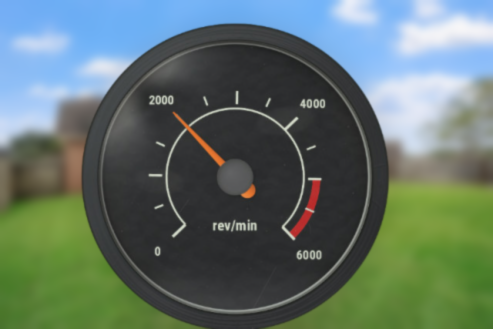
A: 2000 rpm
